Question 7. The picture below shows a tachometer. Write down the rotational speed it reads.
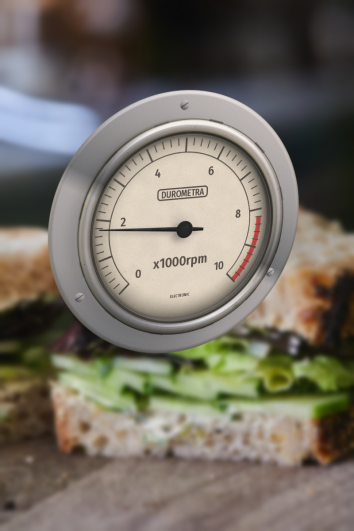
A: 1800 rpm
